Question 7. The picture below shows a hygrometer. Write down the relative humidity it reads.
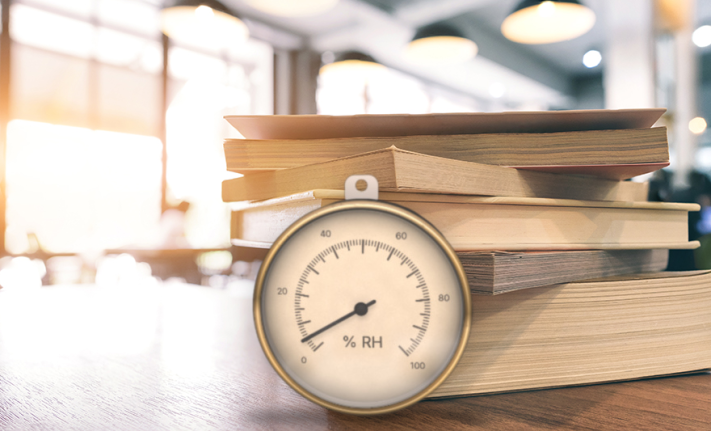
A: 5 %
